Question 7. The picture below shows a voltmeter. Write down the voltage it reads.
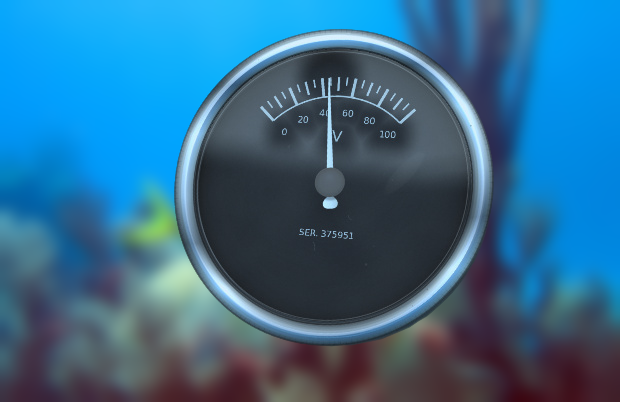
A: 45 V
